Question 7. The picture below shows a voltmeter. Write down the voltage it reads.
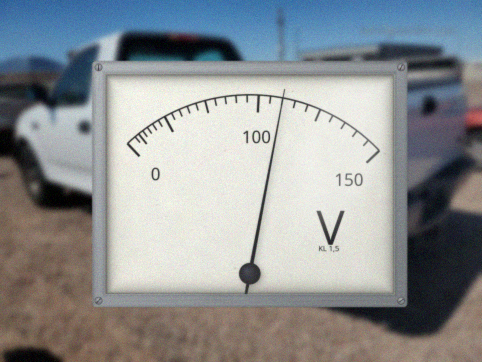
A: 110 V
